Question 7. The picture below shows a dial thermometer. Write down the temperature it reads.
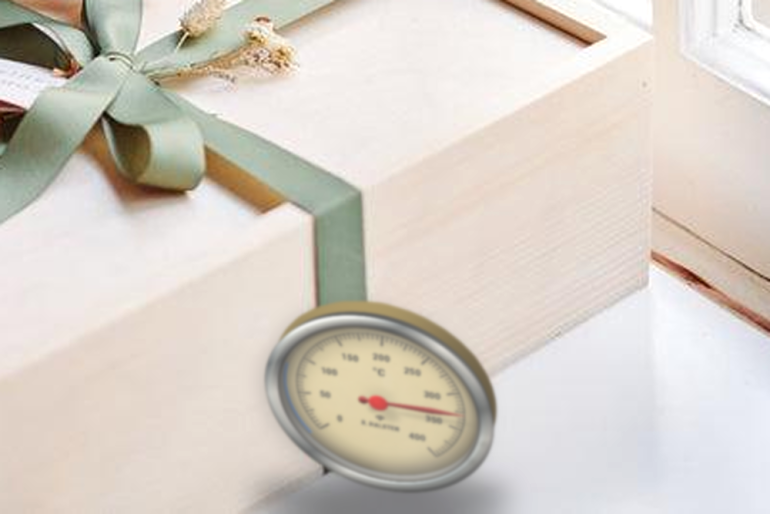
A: 325 °C
